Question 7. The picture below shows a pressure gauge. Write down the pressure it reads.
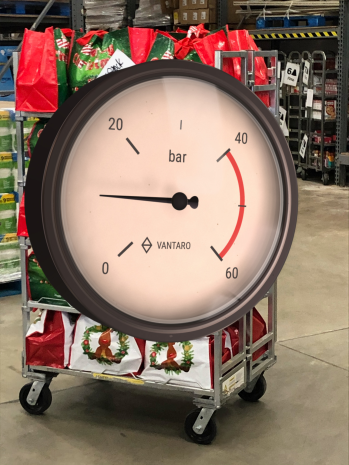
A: 10 bar
